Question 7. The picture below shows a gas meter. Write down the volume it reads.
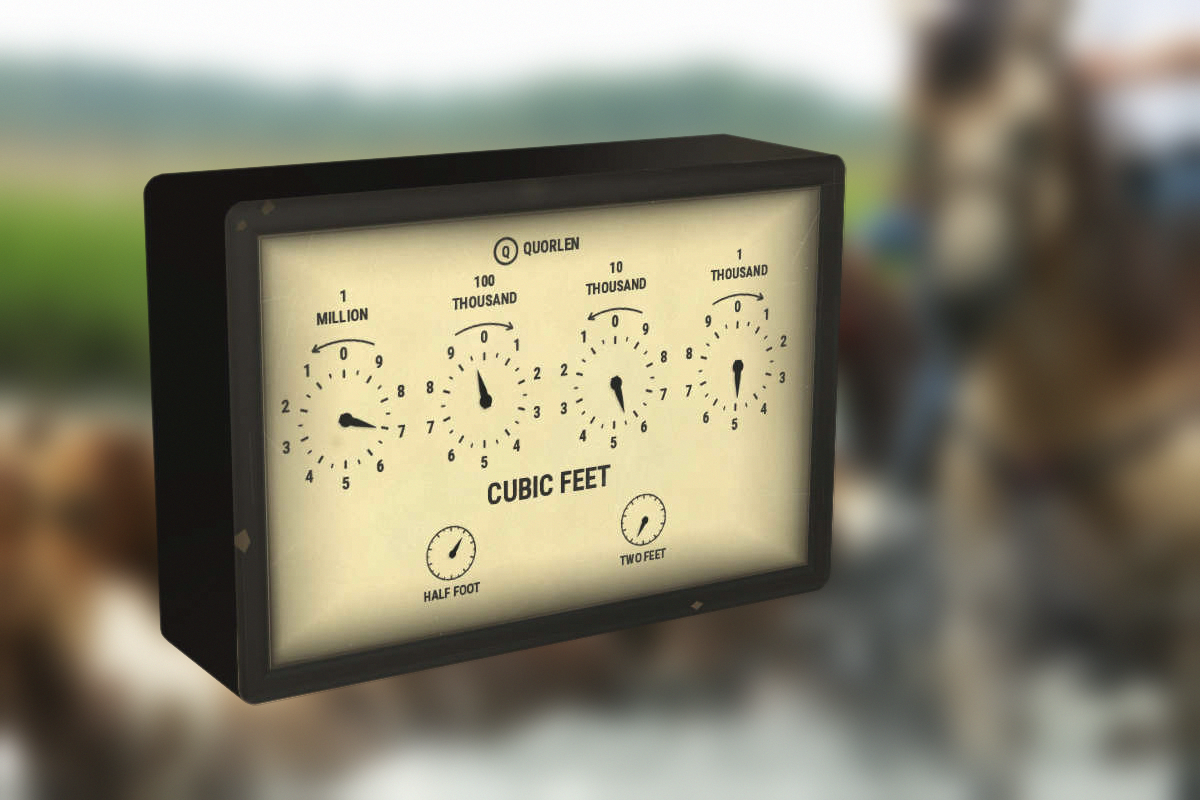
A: 695500 ft³
